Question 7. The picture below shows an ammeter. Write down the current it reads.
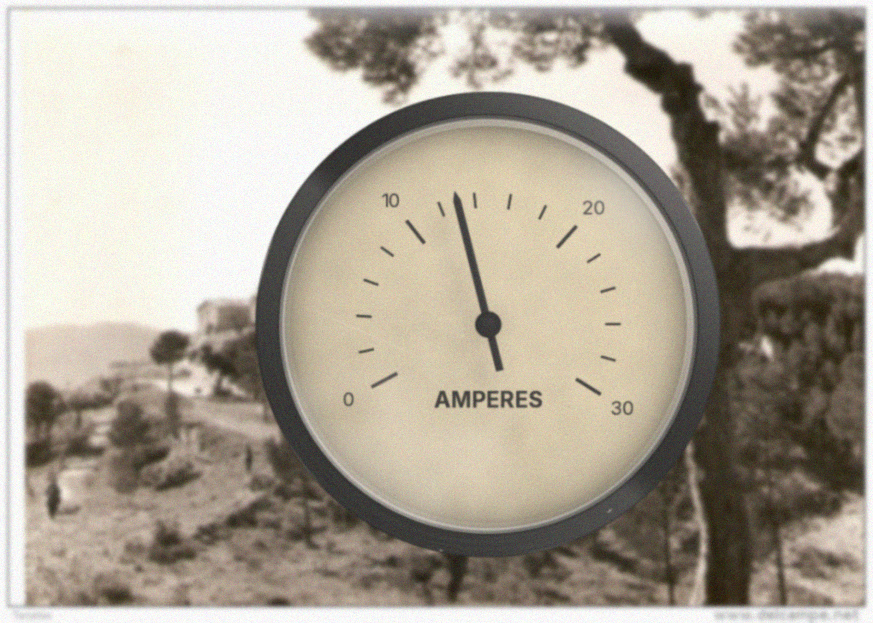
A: 13 A
